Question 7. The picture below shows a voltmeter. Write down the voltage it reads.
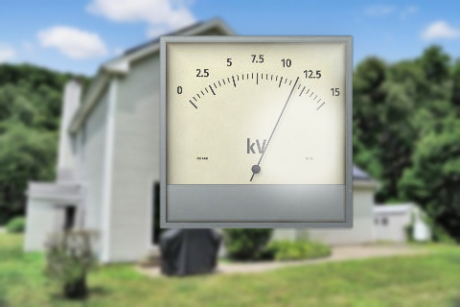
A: 11.5 kV
